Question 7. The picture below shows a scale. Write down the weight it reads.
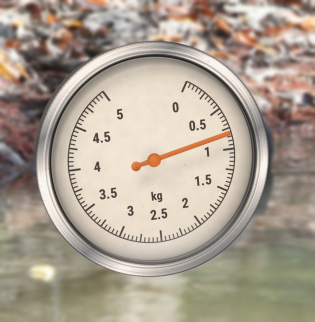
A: 0.8 kg
